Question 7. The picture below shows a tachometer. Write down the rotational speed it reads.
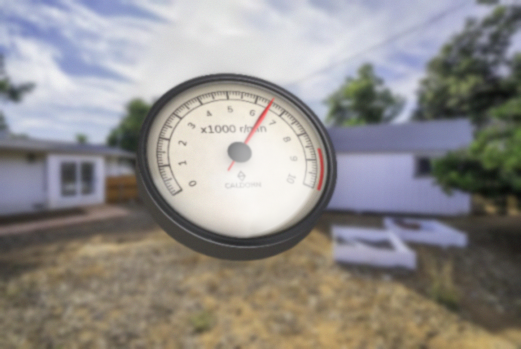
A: 6500 rpm
